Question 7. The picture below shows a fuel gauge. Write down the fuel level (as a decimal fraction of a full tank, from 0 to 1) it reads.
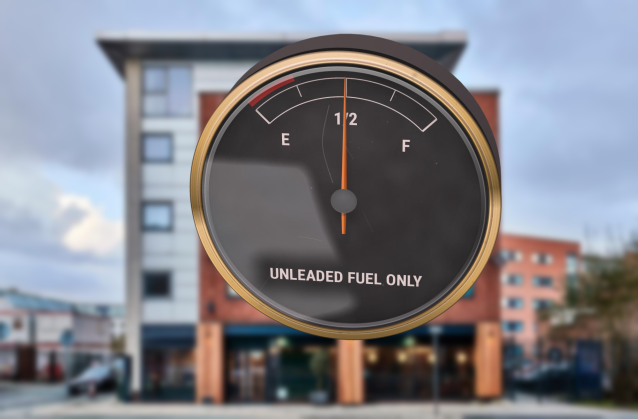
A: 0.5
